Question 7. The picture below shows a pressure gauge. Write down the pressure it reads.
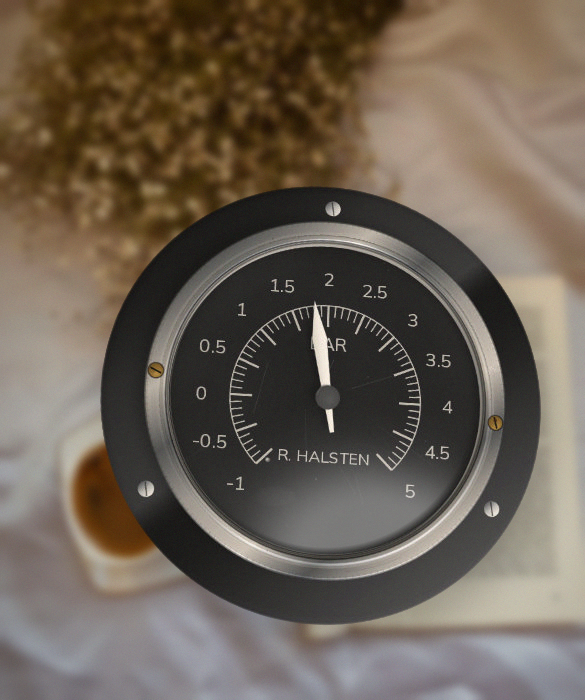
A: 1.8 bar
